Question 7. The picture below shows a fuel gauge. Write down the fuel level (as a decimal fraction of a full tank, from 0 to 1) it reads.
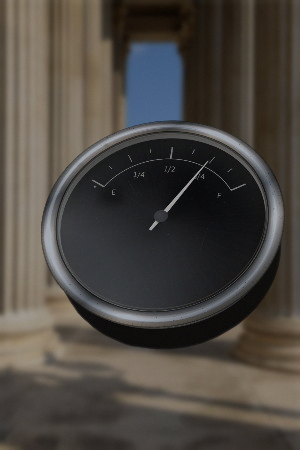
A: 0.75
